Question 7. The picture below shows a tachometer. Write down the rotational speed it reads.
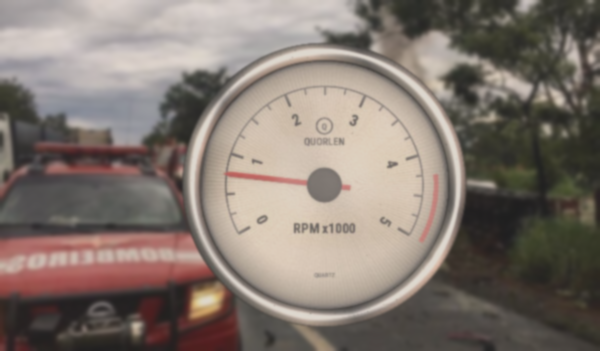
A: 750 rpm
